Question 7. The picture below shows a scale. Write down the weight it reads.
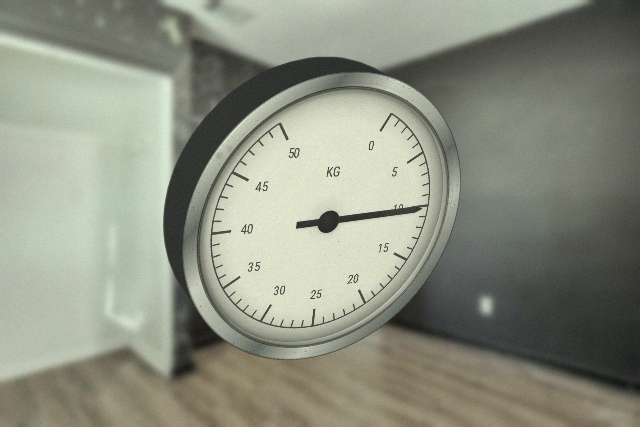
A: 10 kg
